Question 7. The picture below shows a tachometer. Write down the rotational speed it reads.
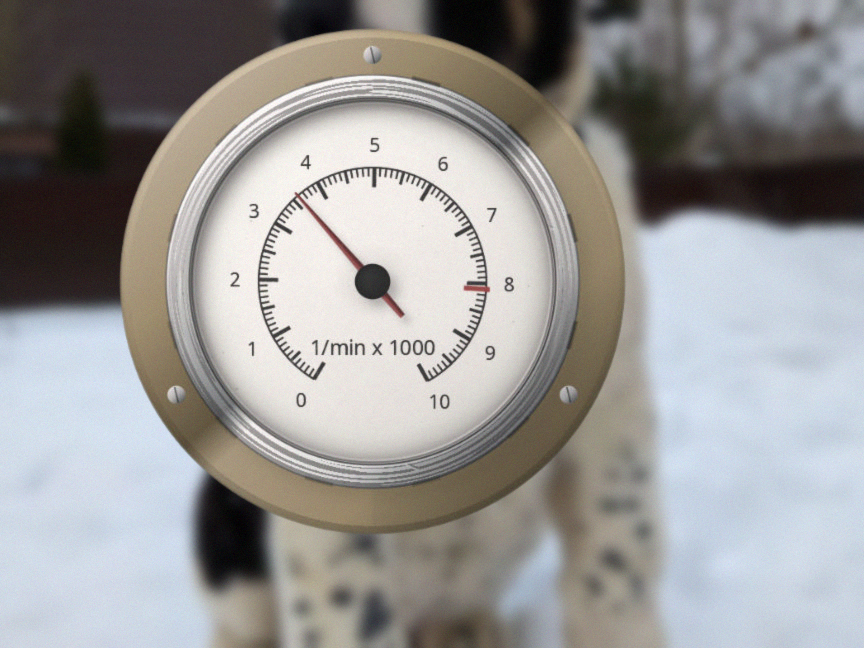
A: 3600 rpm
